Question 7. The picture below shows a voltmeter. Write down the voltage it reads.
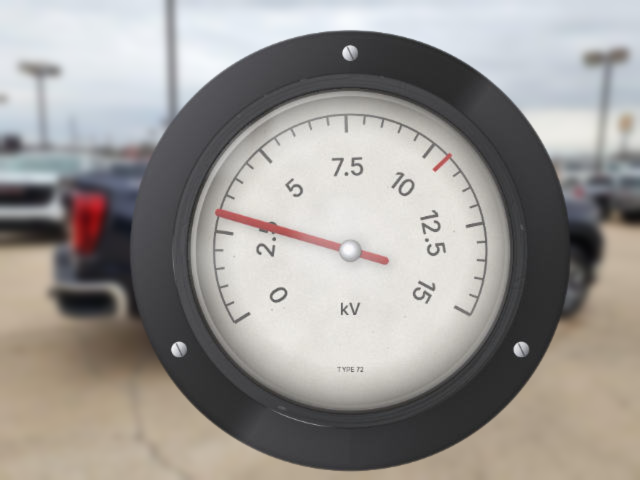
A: 3 kV
